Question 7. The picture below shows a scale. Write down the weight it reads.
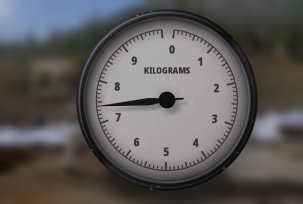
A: 7.4 kg
